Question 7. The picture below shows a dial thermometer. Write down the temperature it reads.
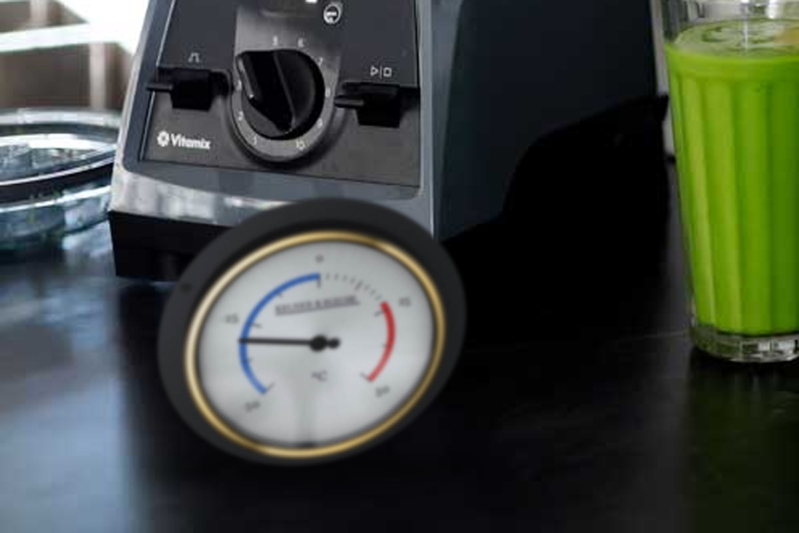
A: -30 °C
